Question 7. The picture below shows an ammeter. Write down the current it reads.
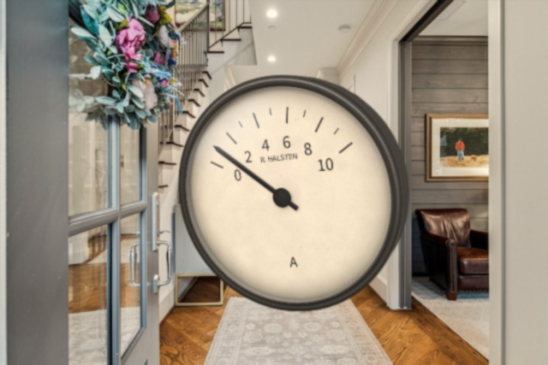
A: 1 A
